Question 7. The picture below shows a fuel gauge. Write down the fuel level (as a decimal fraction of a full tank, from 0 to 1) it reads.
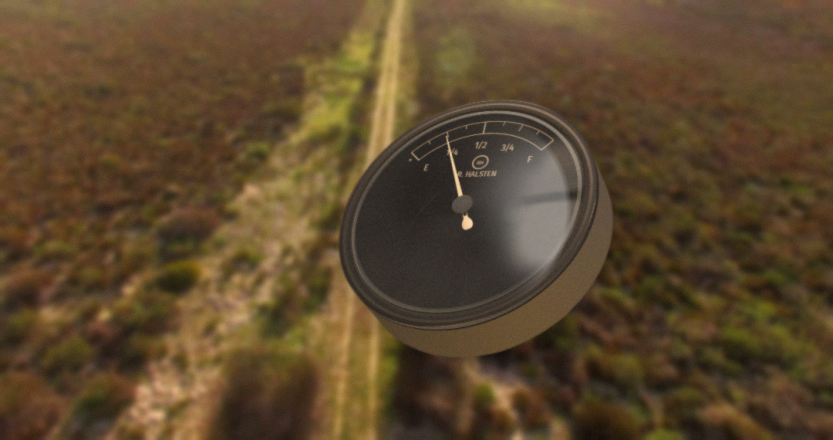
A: 0.25
